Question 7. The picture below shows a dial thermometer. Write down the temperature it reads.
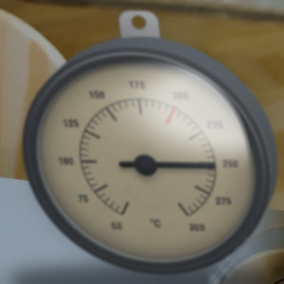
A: 250 °C
